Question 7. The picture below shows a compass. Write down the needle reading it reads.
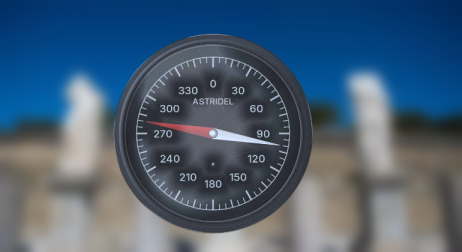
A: 280 °
